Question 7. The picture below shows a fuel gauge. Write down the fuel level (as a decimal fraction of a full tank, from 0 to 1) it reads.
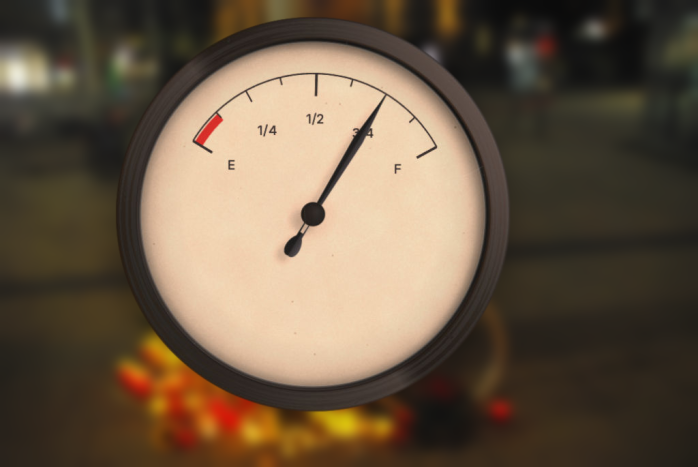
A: 0.75
